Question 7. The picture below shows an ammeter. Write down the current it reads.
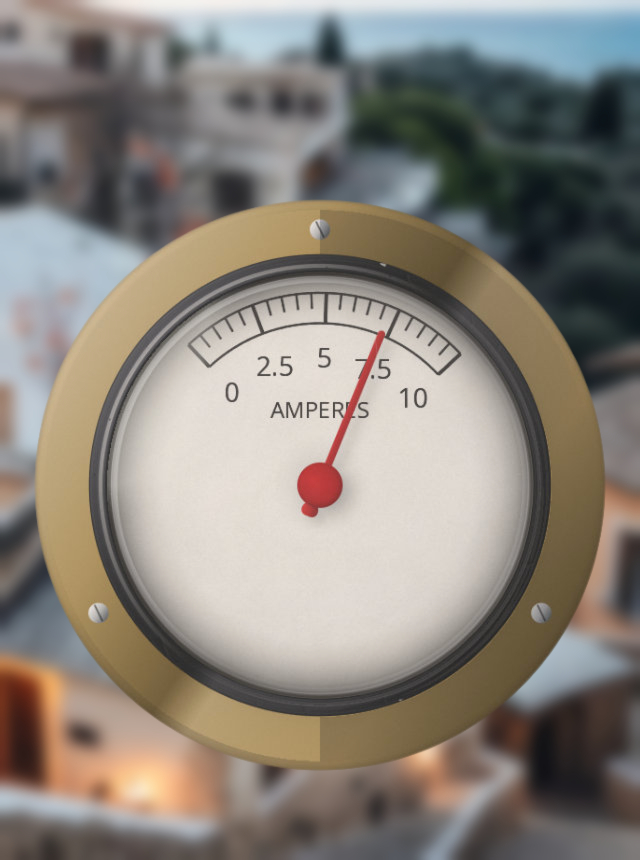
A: 7.25 A
